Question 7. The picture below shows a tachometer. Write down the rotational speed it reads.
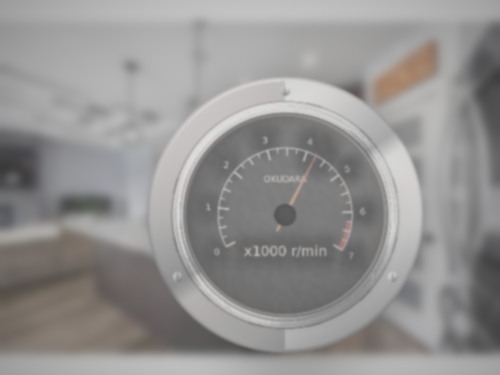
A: 4250 rpm
